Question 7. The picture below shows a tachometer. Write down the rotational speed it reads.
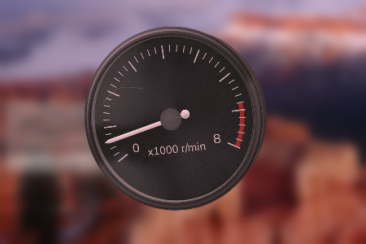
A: 600 rpm
